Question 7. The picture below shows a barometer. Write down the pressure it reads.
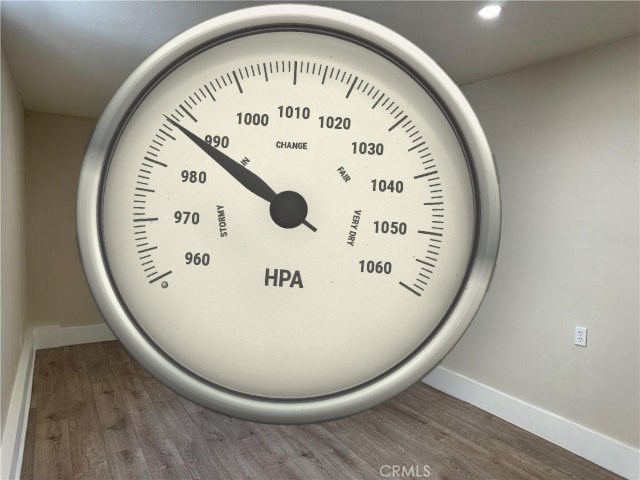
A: 987 hPa
